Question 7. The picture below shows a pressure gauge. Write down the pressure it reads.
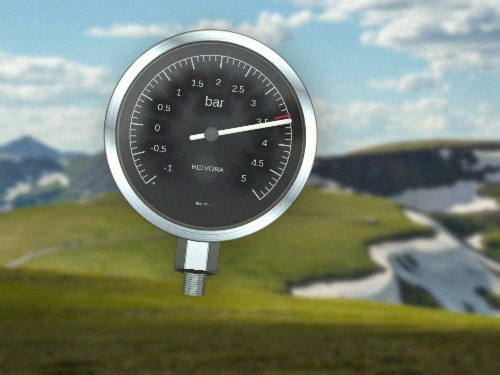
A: 3.6 bar
